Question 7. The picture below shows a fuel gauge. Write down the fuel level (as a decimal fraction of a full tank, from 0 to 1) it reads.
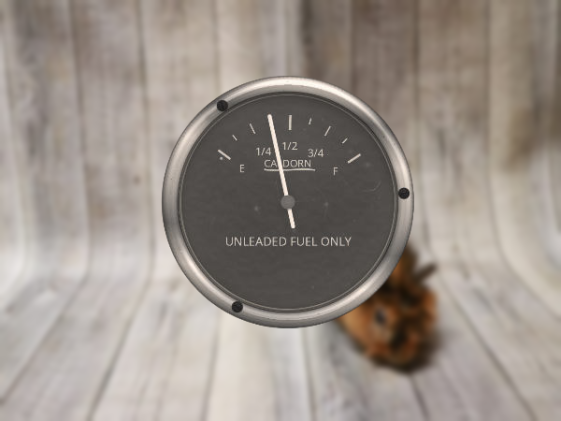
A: 0.375
